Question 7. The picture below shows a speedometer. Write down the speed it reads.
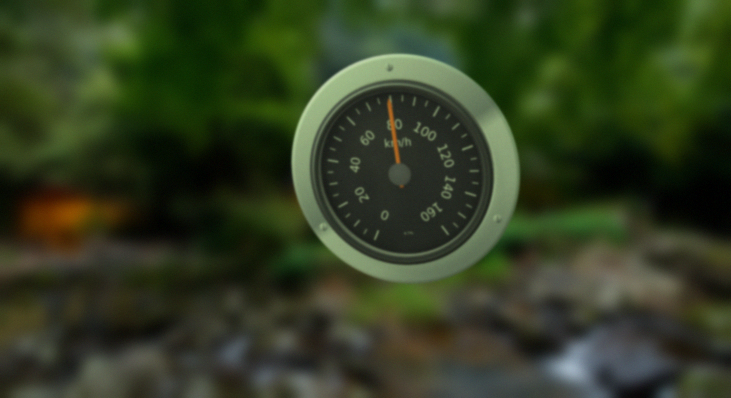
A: 80 km/h
